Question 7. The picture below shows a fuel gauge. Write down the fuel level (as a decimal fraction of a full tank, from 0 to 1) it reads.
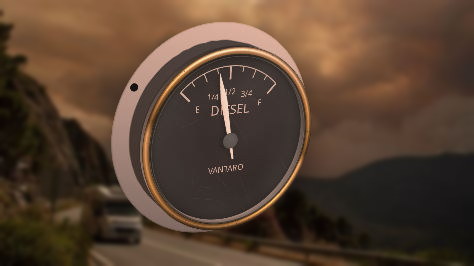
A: 0.375
